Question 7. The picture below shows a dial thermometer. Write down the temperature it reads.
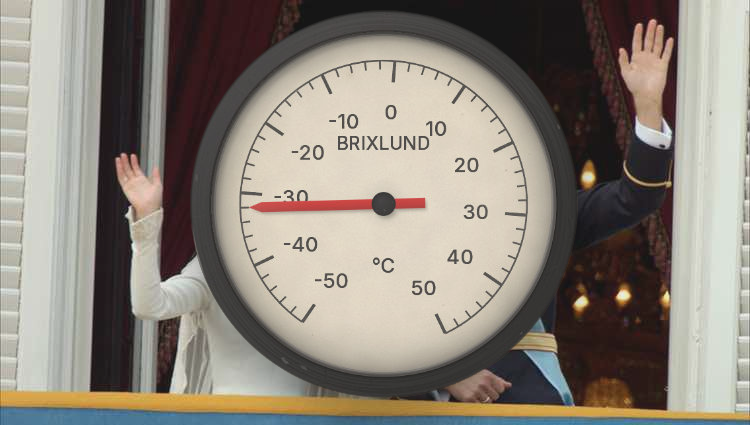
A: -32 °C
